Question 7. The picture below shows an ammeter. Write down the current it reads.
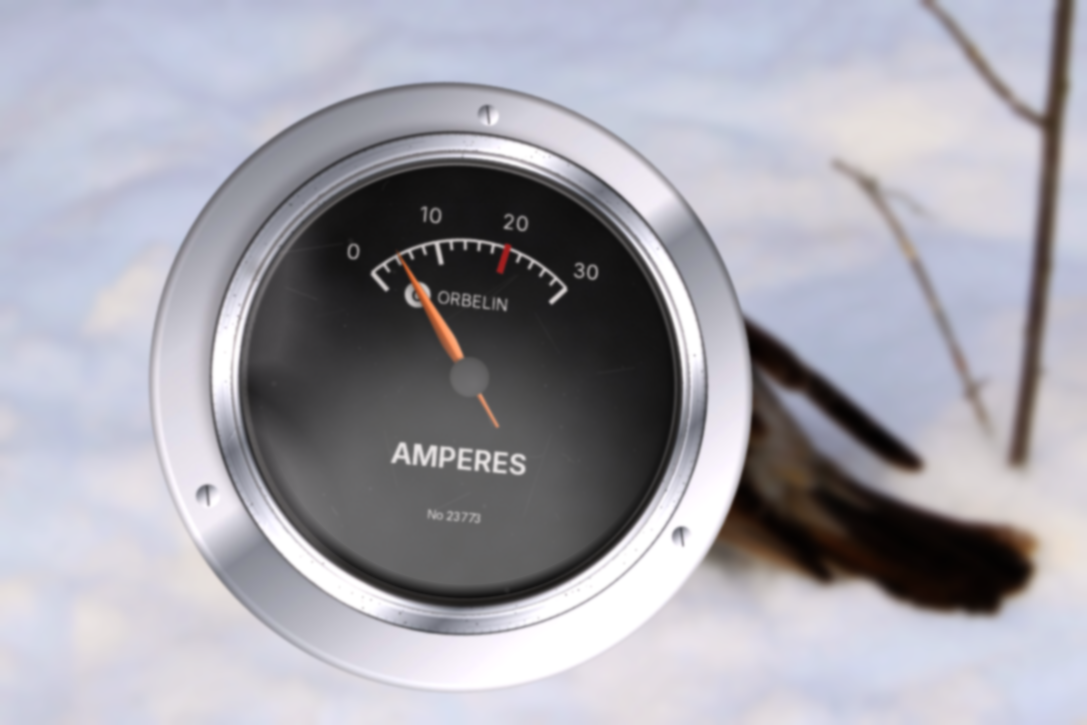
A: 4 A
